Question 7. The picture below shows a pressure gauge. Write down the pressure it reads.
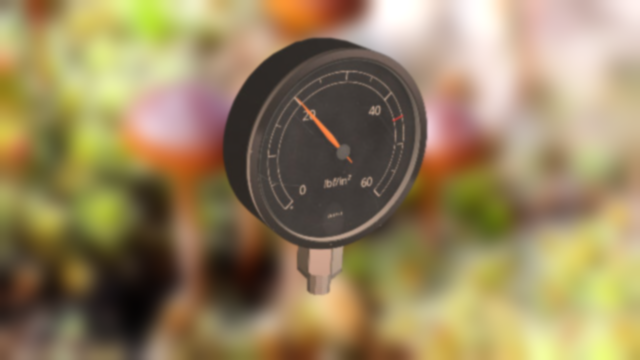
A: 20 psi
